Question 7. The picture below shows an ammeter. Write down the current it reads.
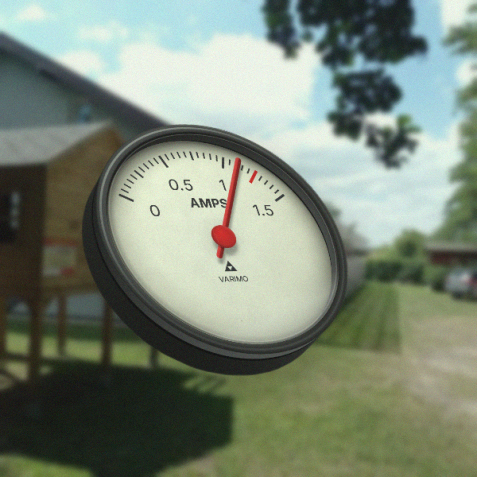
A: 1.1 A
